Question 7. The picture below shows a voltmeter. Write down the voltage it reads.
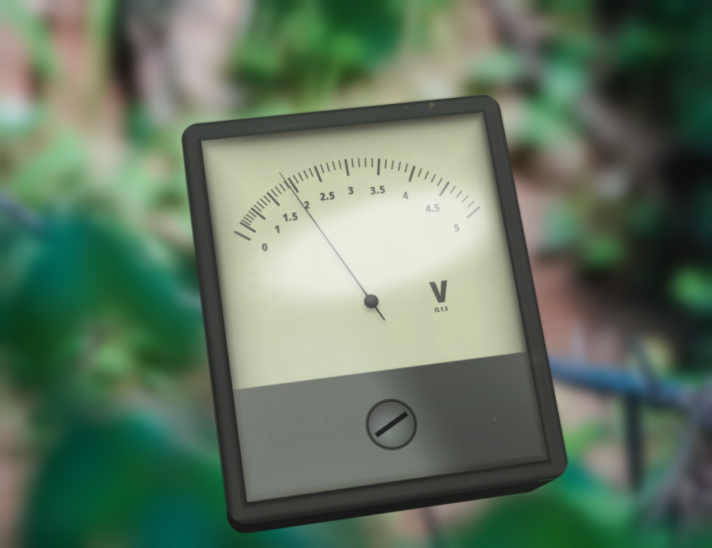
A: 1.9 V
